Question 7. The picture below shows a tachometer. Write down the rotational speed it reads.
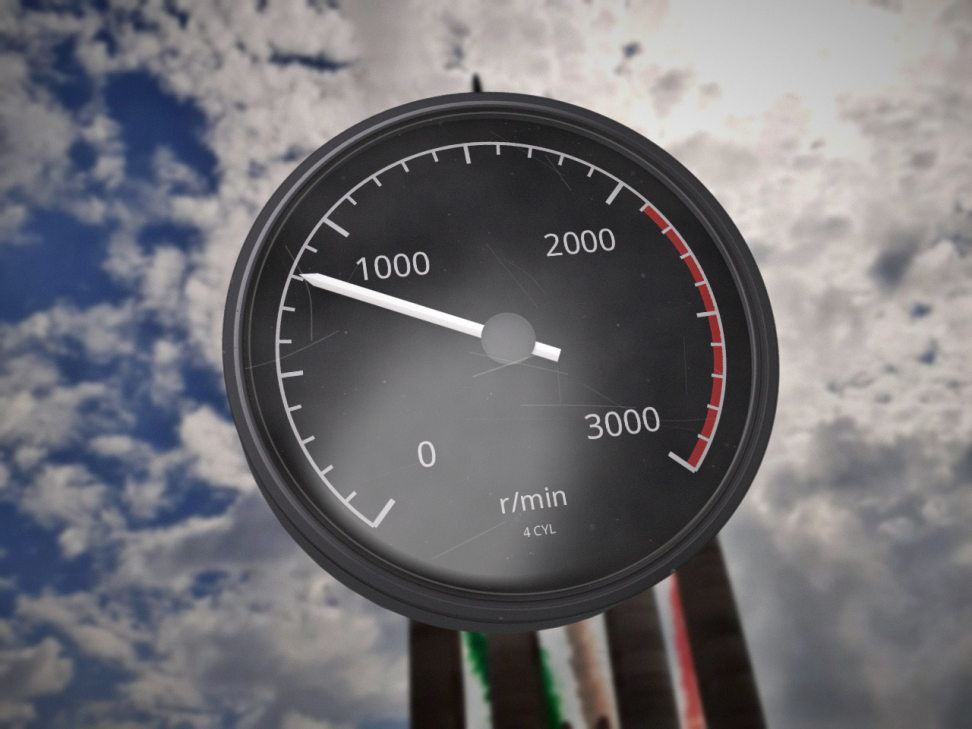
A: 800 rpm
